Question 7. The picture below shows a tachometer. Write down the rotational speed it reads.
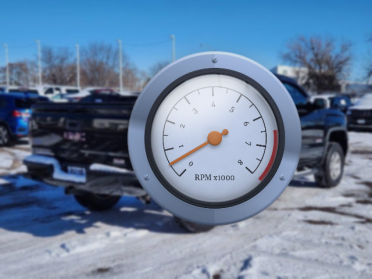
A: 500 rpm
